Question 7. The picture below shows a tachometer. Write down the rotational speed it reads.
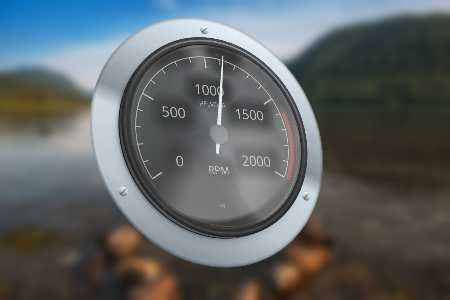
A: 1100 rpm
